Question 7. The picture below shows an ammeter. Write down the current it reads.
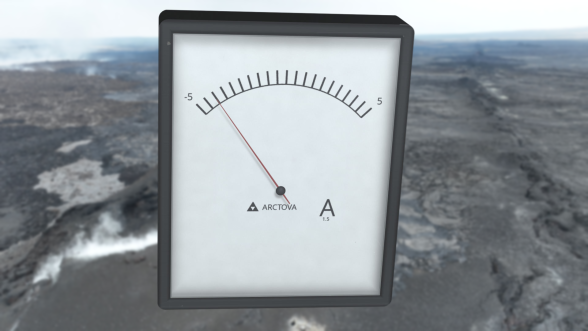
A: -4 A
